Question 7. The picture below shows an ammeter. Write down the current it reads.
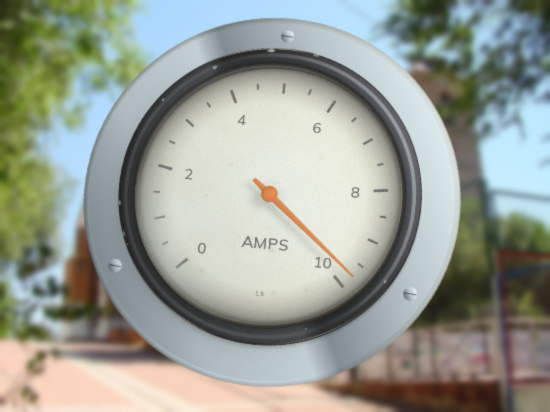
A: 9.75 A
